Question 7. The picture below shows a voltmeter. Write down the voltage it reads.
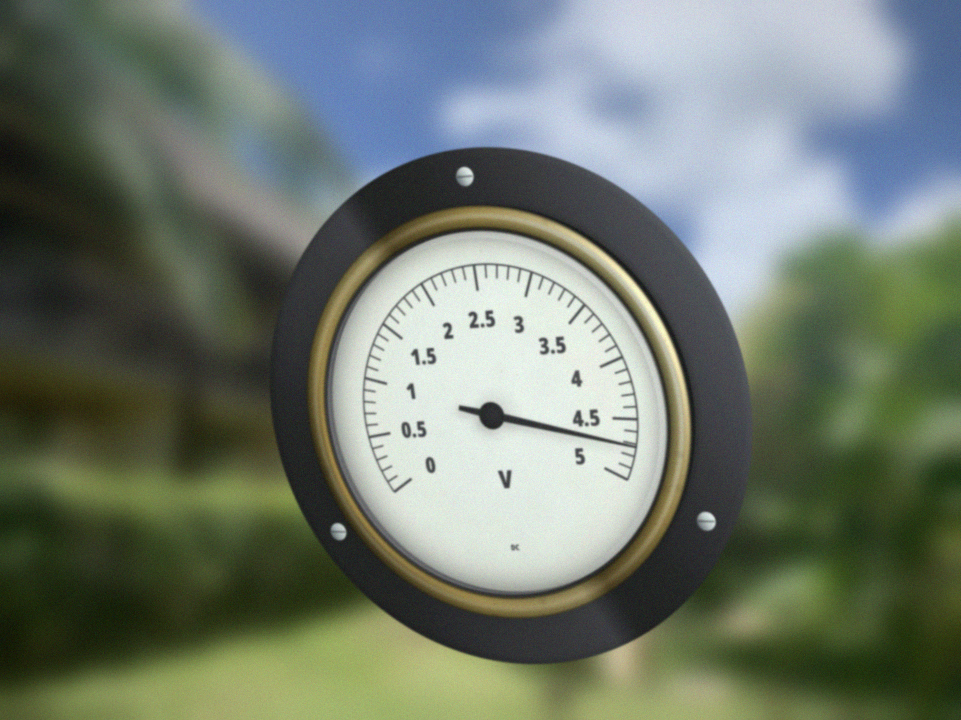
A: 4.7 V
